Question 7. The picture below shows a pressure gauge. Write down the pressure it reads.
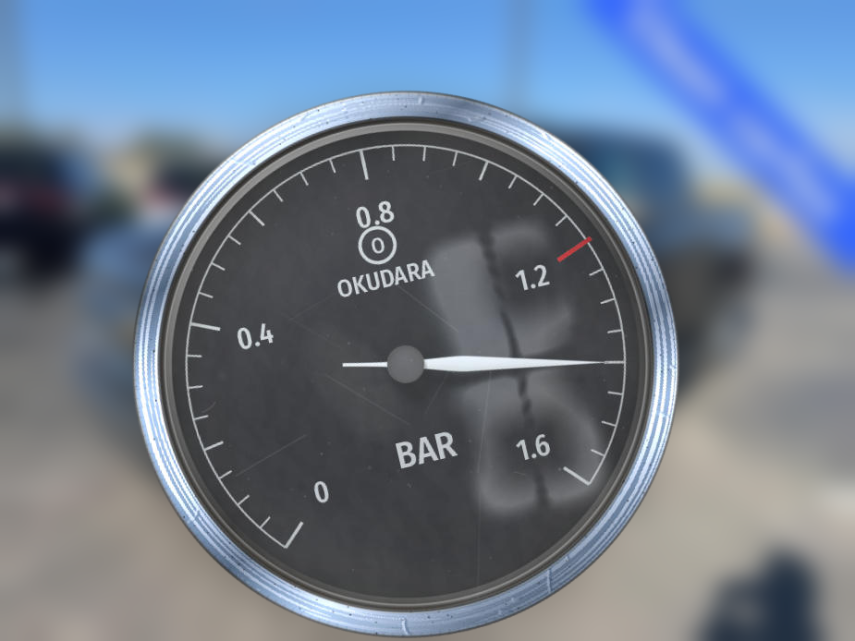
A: 1.4 bar
